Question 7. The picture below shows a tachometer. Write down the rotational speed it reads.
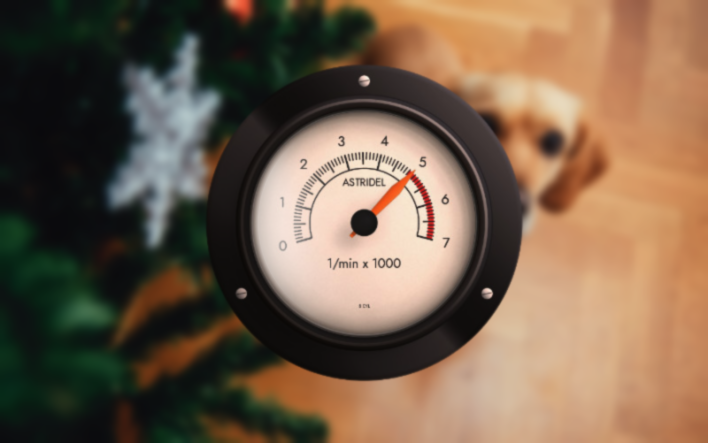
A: 5000 rpm
